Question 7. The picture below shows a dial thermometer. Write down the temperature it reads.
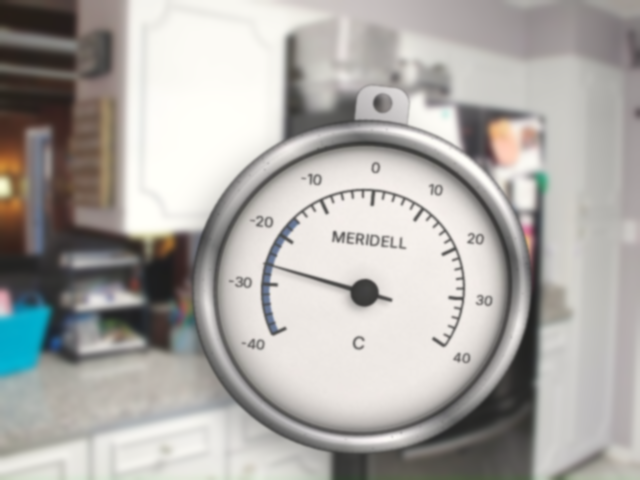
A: -26 °C
